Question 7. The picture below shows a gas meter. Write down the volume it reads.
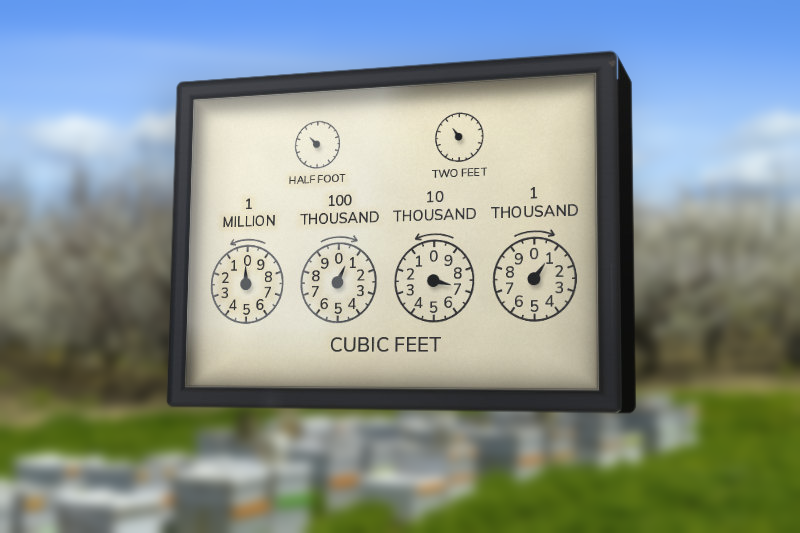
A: 7100 ft³
